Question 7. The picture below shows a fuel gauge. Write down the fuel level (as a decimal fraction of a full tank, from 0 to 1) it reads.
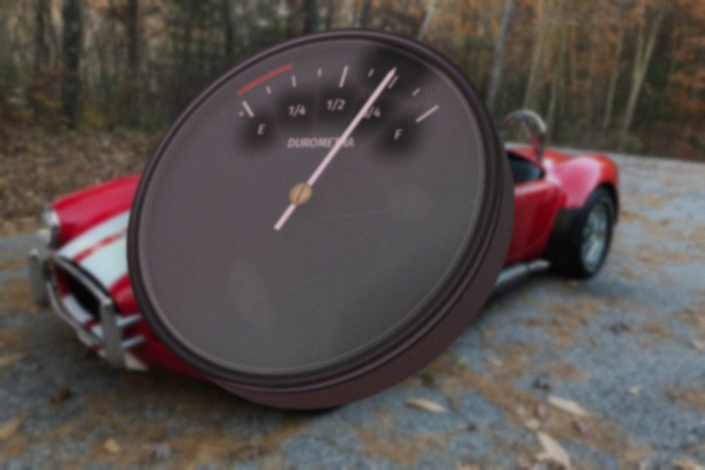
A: 0.75
